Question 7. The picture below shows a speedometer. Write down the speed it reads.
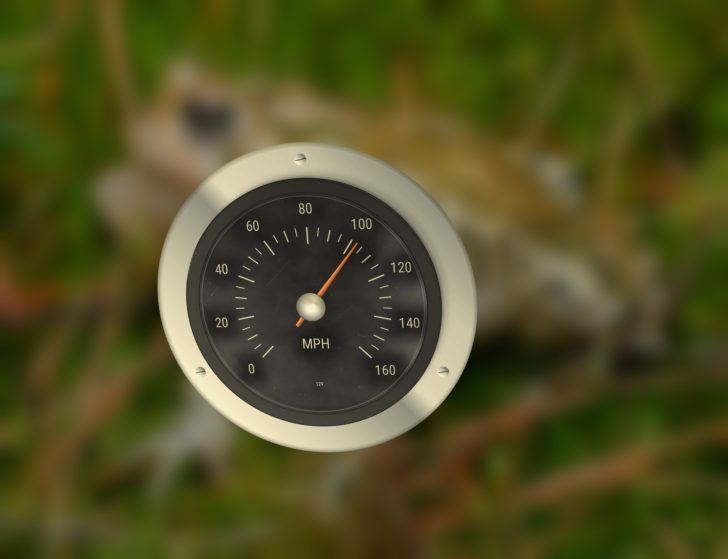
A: 102.5 mph
